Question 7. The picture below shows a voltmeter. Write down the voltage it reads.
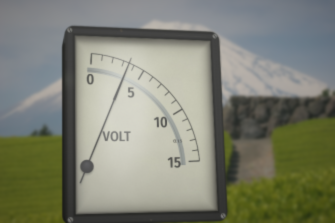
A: 3.5 V
